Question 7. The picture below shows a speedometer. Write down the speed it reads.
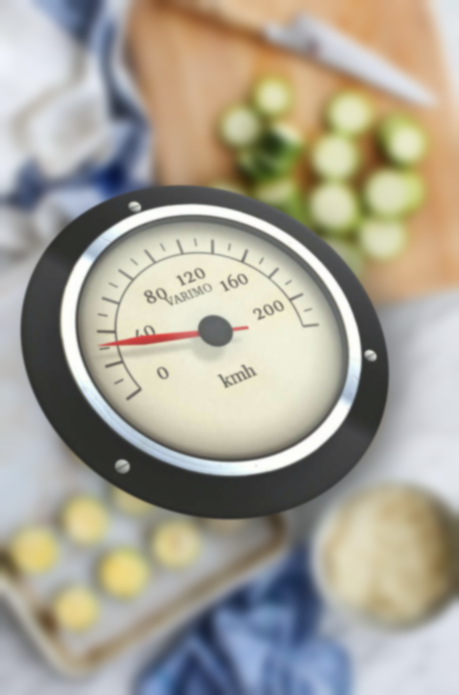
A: 30 km/h
